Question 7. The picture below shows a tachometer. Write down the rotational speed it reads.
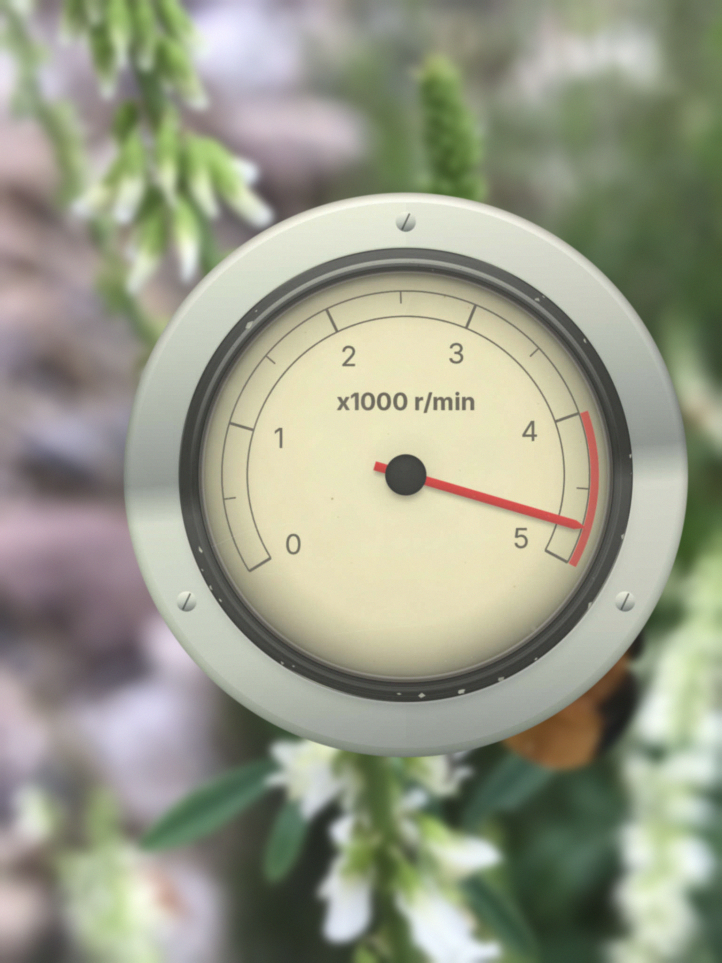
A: 4750 rpm
